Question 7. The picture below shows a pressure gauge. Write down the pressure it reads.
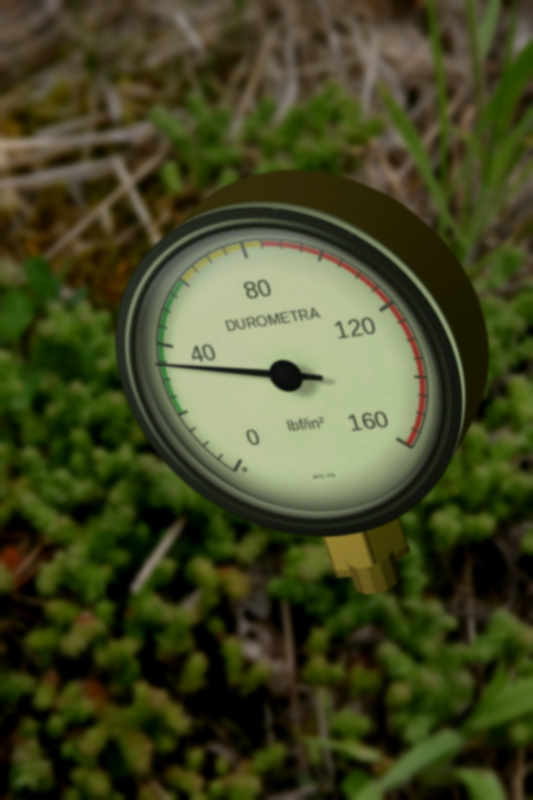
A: 35 psi
